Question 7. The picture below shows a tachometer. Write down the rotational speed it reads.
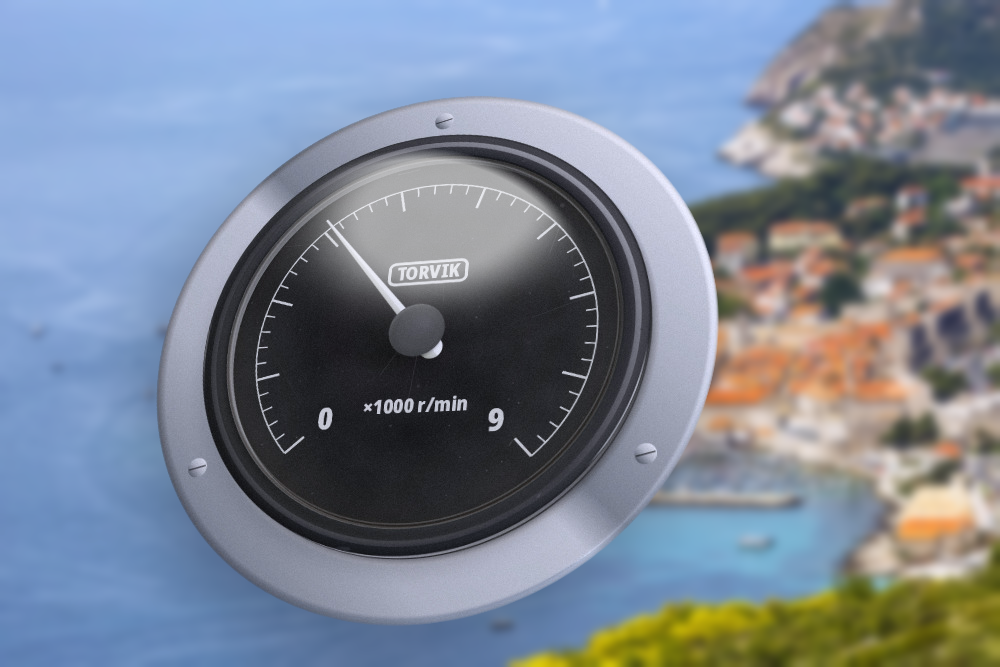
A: 3100 rpm
